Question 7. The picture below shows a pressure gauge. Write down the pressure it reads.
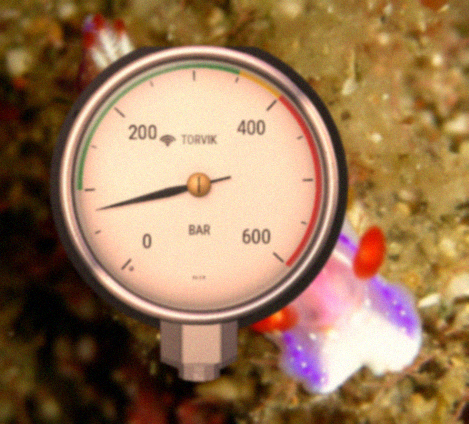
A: 75 bar
